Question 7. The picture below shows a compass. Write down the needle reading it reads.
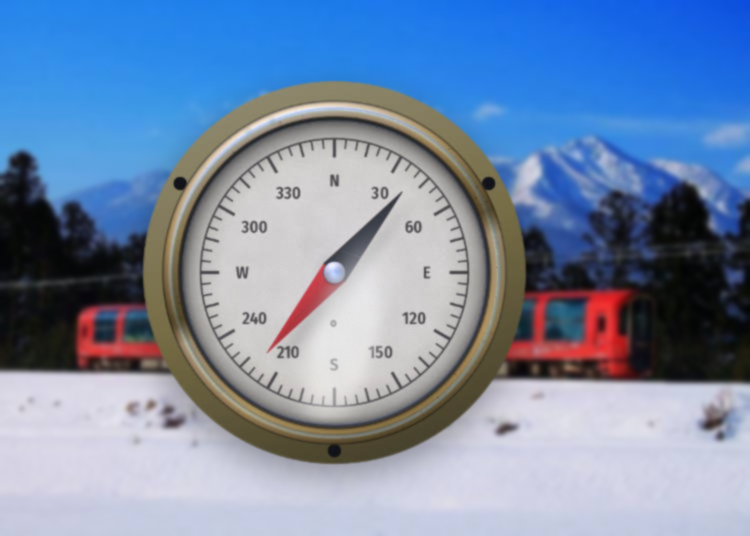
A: 220 °
